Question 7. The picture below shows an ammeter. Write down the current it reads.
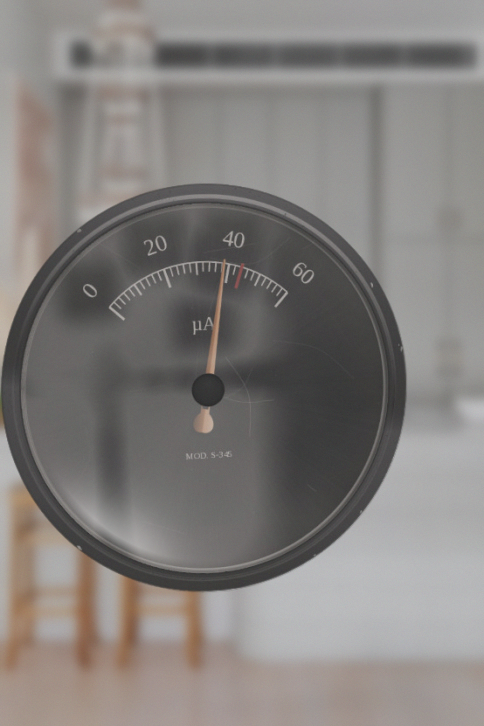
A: 38 µA
